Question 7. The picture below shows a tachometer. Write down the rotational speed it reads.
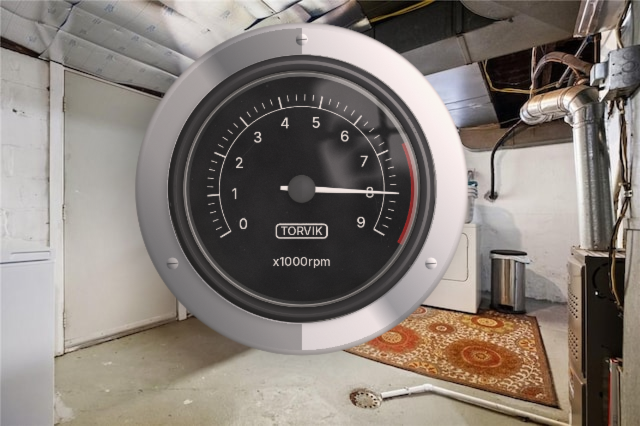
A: 8000 rpm
